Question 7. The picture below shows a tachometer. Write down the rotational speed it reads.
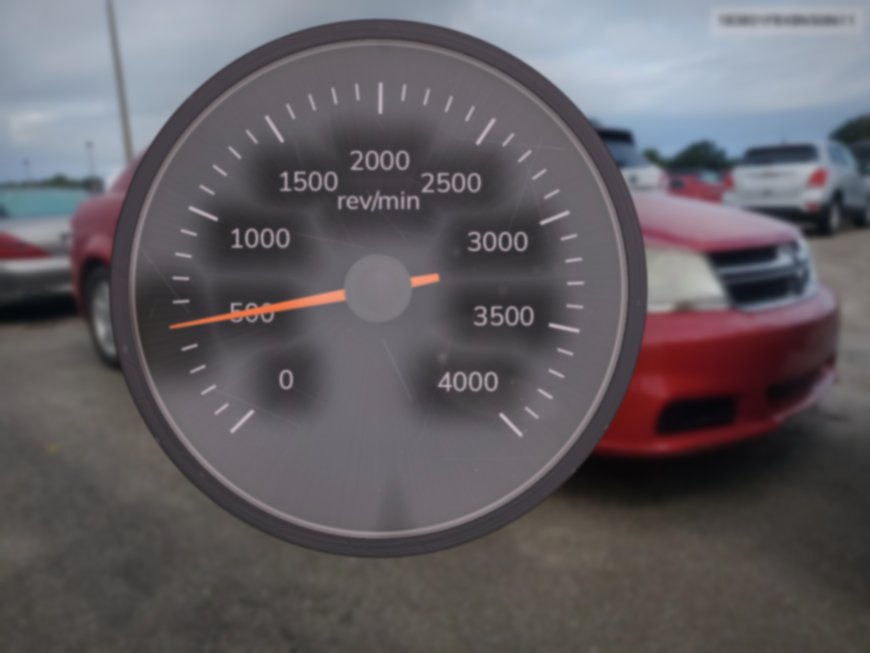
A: 500 rpm
